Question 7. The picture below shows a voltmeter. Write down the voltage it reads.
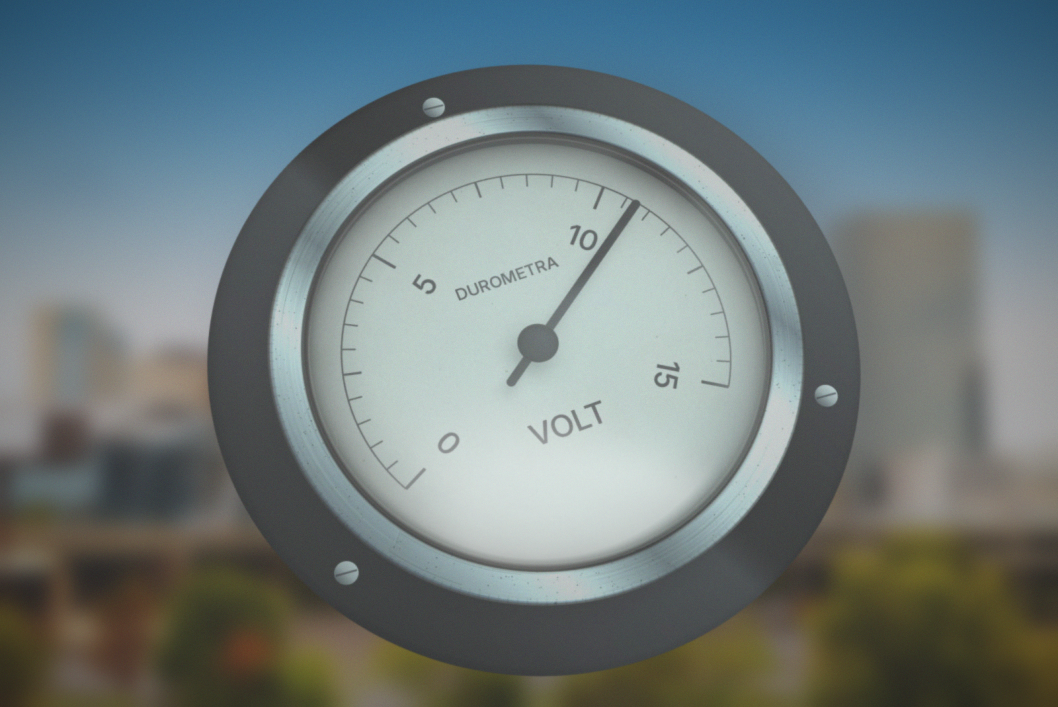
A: 10.75 V
